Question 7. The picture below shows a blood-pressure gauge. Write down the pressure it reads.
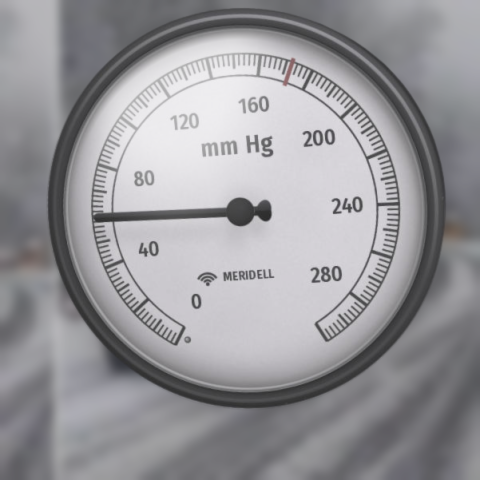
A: 60 mmHg
